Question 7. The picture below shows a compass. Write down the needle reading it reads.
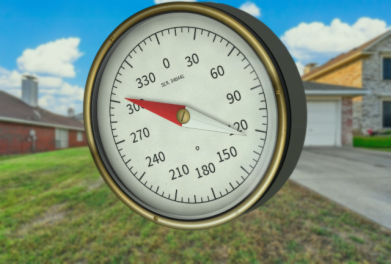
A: 305 °
